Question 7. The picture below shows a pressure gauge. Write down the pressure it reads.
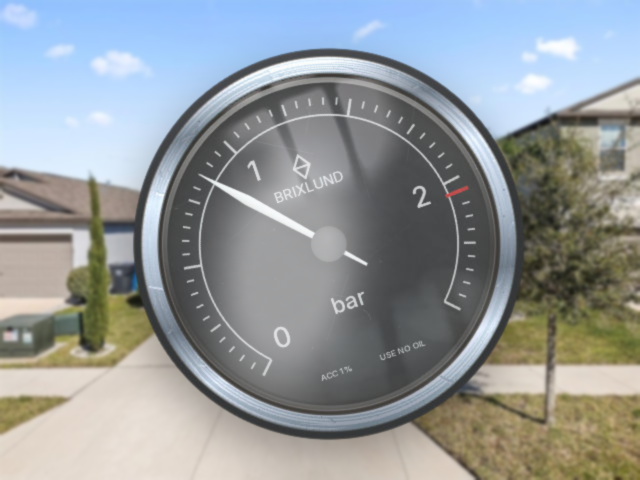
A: 0.85 bar
